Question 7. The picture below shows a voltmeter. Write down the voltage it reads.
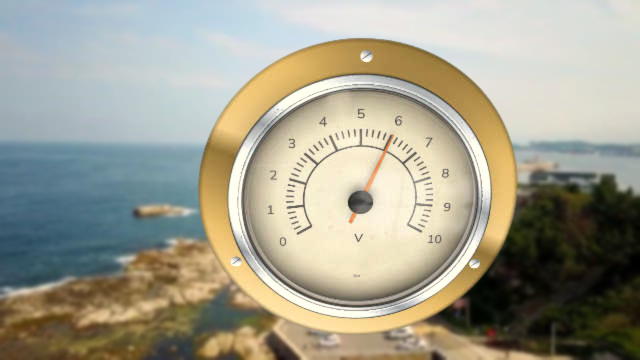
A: 6 V
